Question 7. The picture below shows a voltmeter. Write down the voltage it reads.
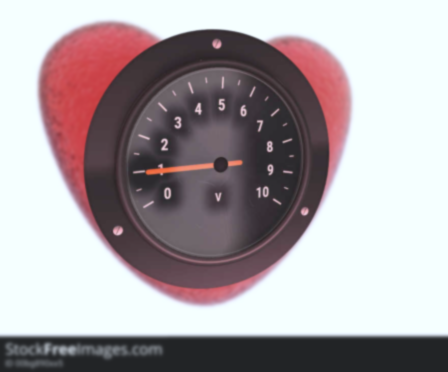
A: 1 V
